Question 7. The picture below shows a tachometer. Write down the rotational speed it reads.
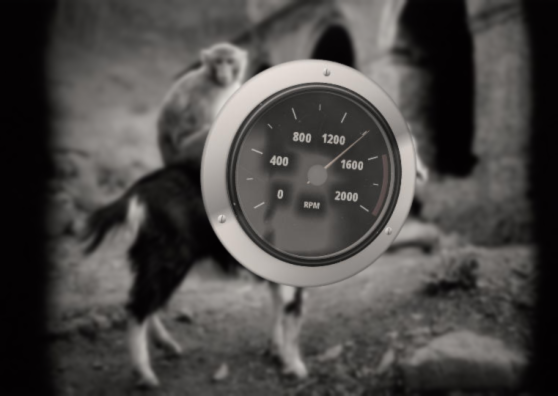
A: 1400 rpm
